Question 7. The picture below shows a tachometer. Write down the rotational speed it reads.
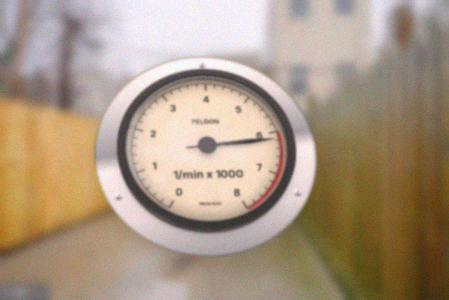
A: 6200 rpm
